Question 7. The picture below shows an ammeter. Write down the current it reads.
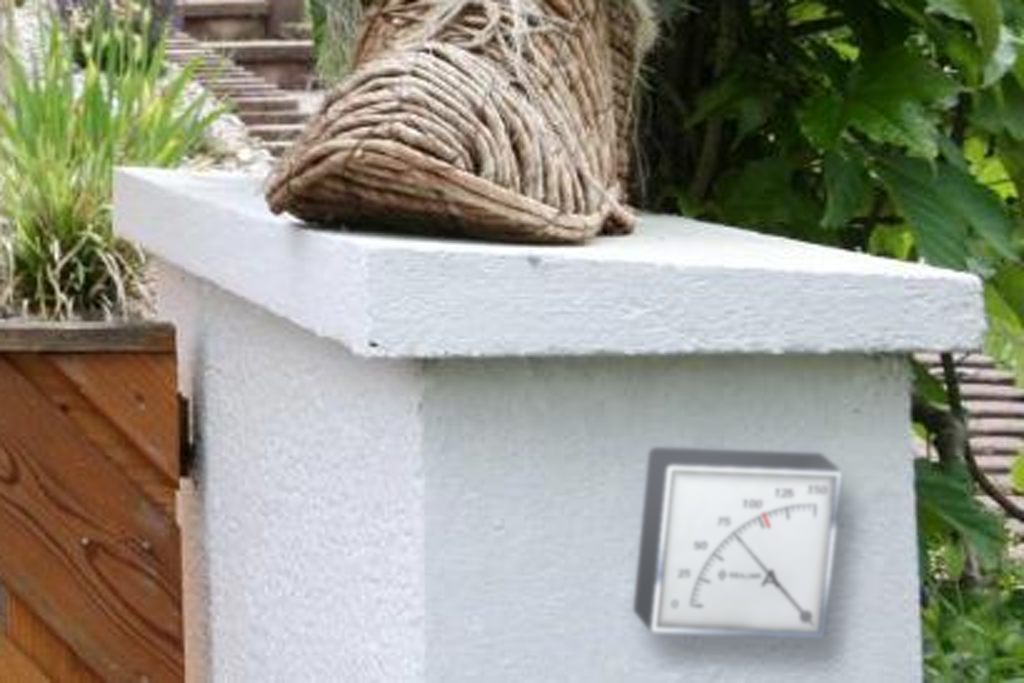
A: 75 A
